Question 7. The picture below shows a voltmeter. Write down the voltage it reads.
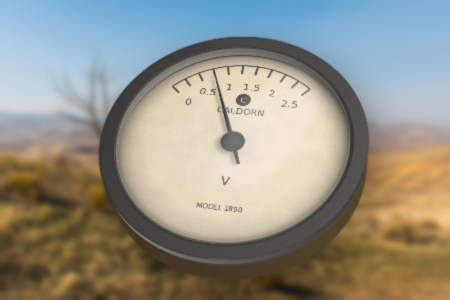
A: 0.75 V
